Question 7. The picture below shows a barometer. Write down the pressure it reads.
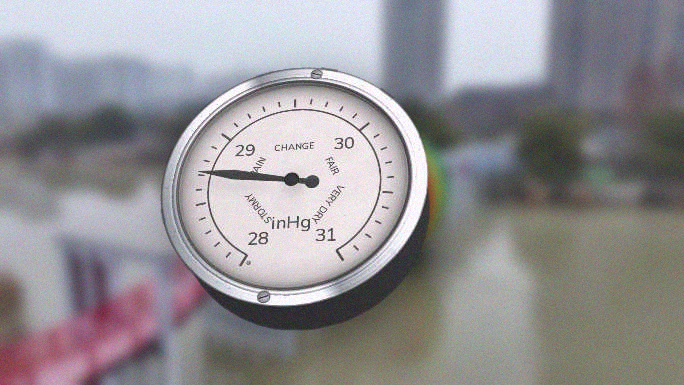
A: 28.7 inHg
